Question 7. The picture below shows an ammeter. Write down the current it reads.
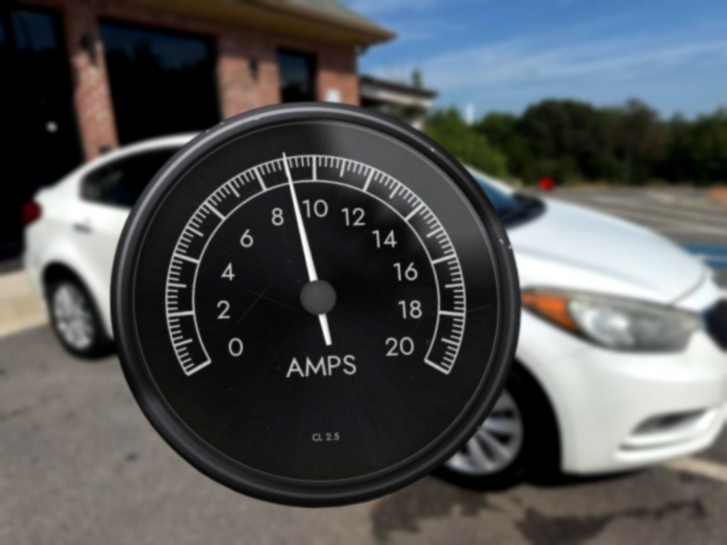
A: 9 A
